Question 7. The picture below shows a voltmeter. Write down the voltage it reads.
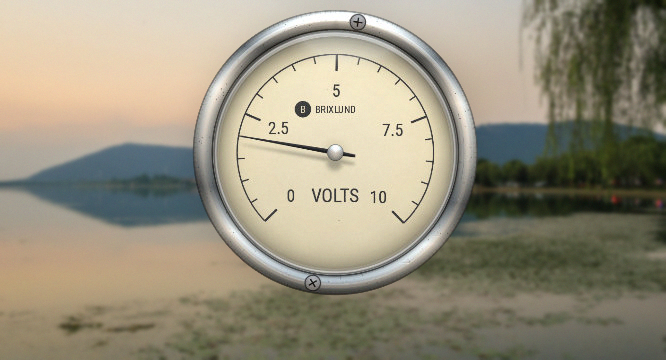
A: 2 V
